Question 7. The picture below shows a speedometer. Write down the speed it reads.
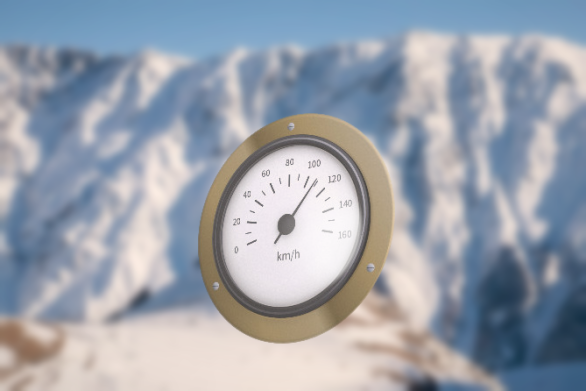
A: 110 km/h
